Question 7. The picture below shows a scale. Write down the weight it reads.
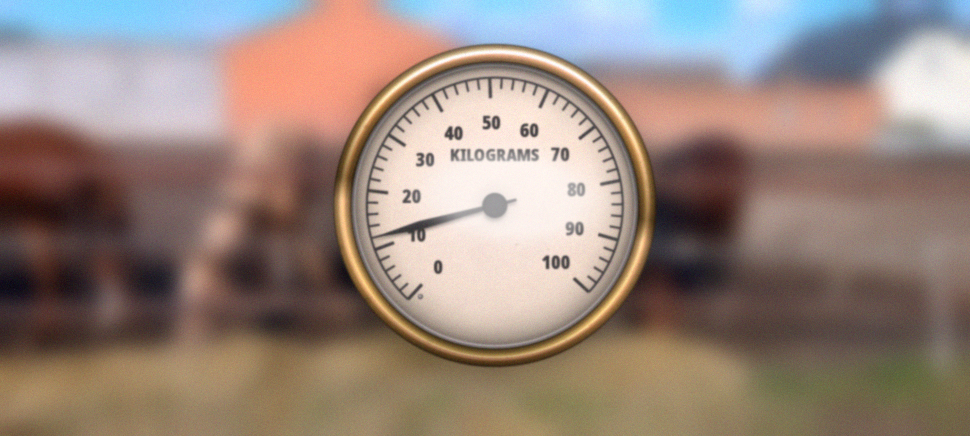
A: 12 kg
